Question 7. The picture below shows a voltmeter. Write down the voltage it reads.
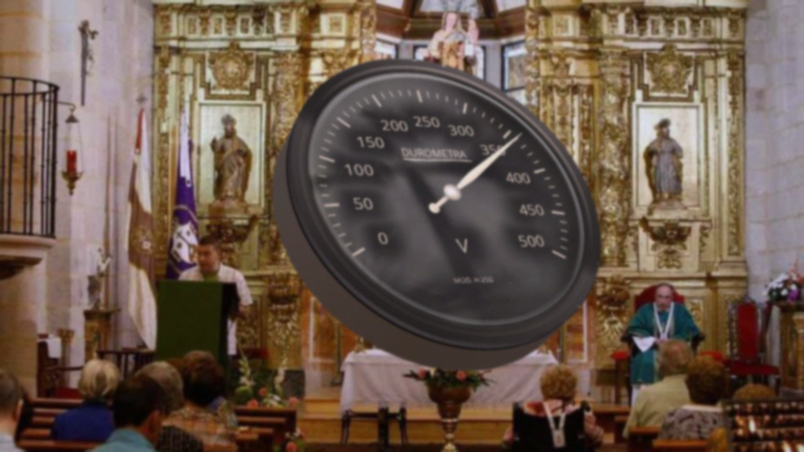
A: 360 V
